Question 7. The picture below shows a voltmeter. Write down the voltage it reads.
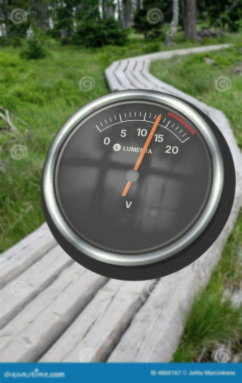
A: 13 V
